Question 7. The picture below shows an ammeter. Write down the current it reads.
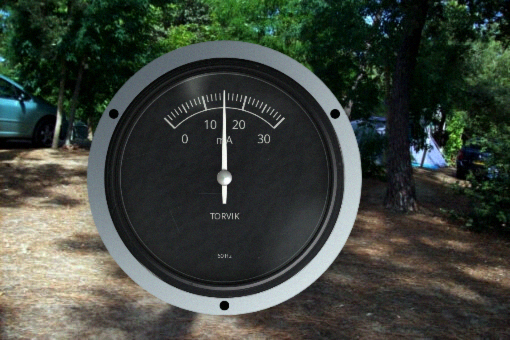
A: 15 mA
